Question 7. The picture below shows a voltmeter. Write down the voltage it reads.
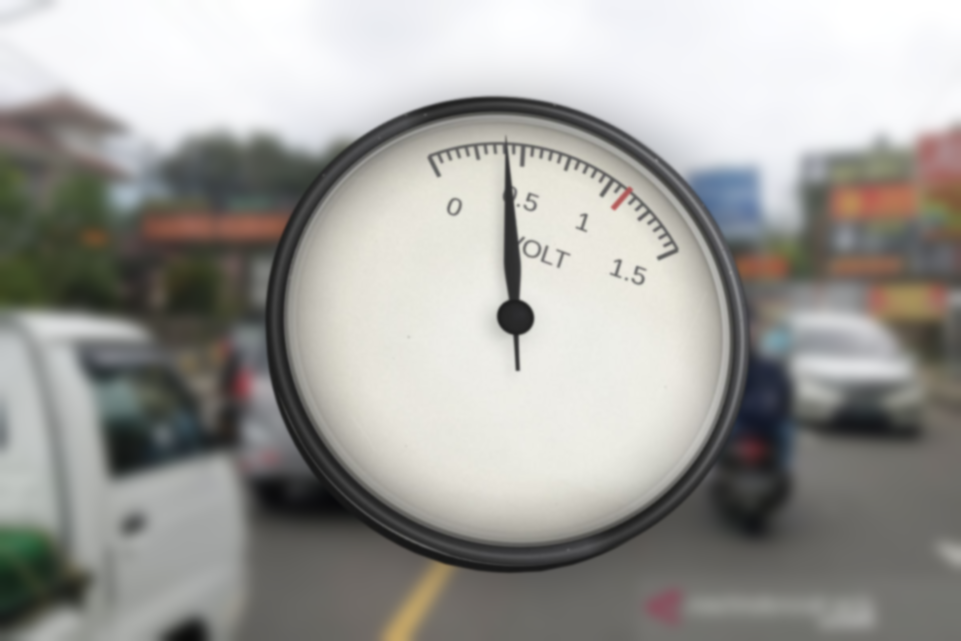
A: 0.4 V
